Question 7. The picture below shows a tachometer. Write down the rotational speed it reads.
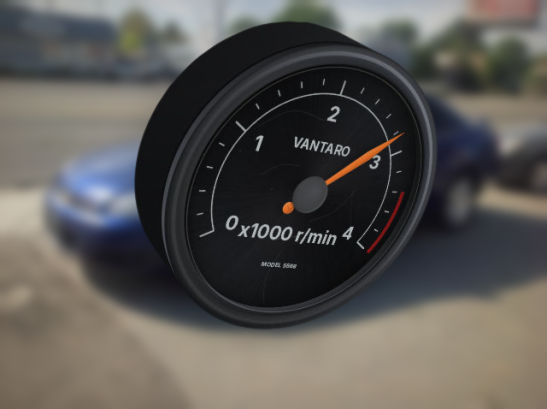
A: 2800 rpm
